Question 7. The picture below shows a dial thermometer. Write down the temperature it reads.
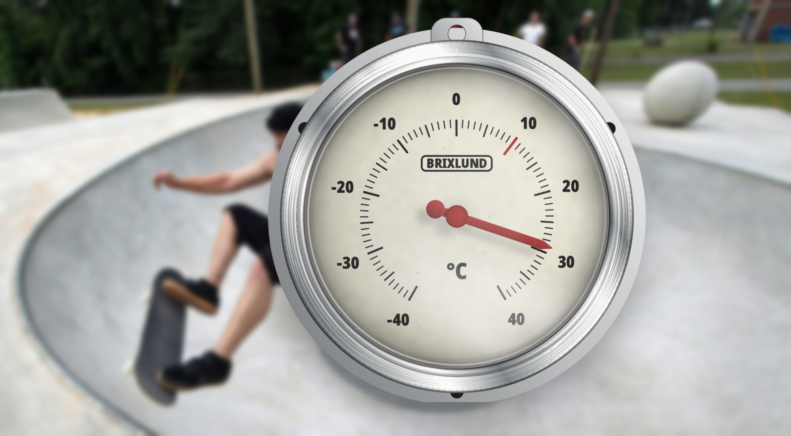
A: 29 °C
